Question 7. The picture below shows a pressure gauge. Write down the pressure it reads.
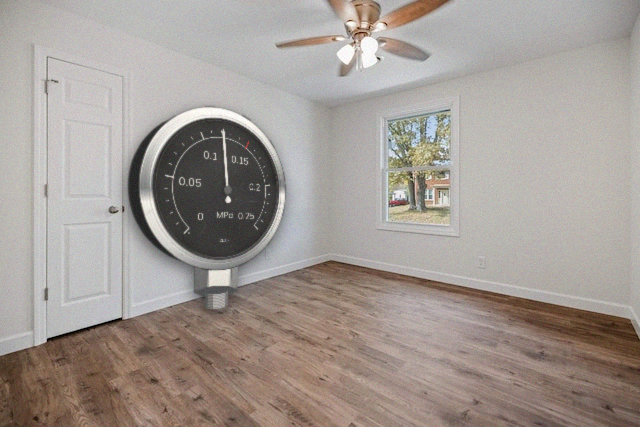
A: 0.12 MPa
